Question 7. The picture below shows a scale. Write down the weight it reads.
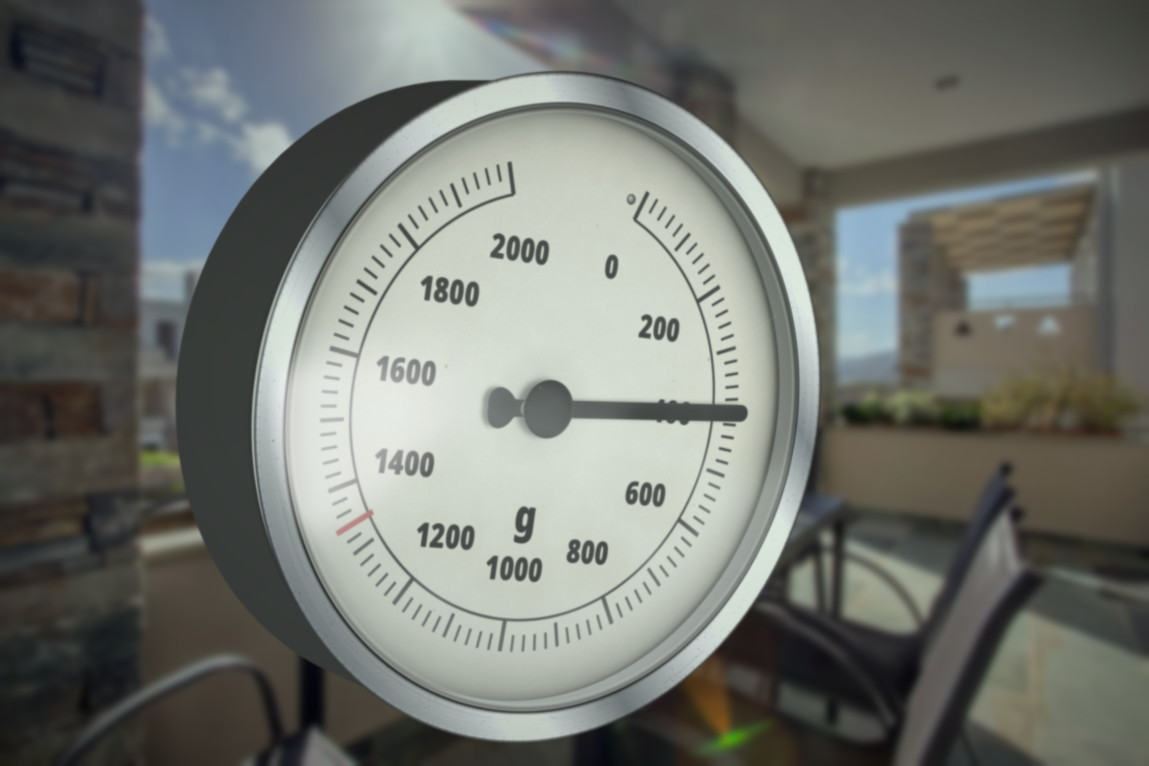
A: 400 g
